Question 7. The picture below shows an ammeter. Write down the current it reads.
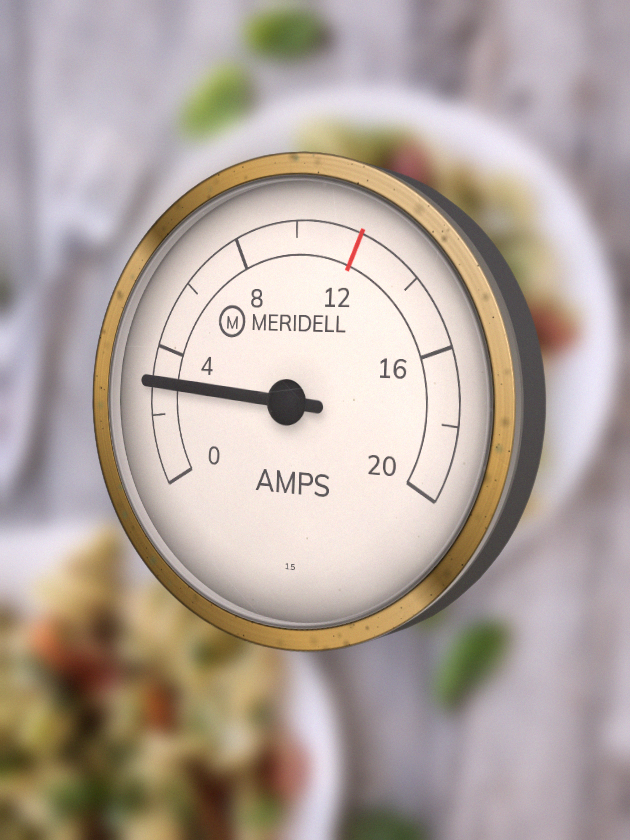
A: 3 A
